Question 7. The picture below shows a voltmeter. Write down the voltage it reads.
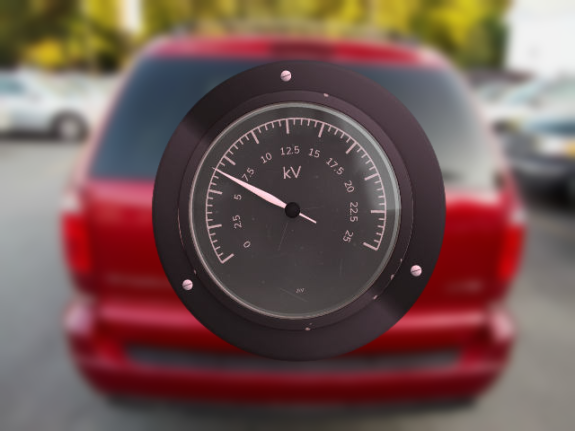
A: 6.5 kV
